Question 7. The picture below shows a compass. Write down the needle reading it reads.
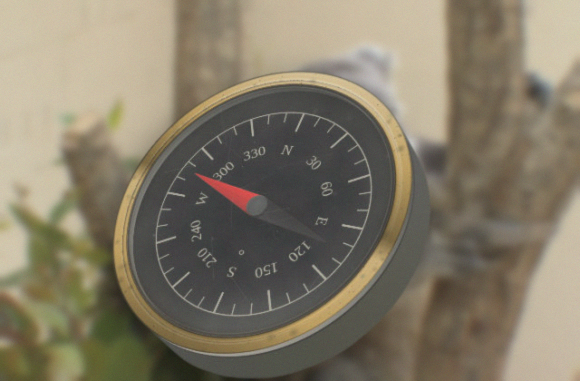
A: 285 °
